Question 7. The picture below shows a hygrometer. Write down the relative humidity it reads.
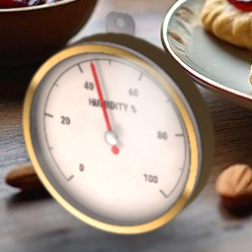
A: 45 %
